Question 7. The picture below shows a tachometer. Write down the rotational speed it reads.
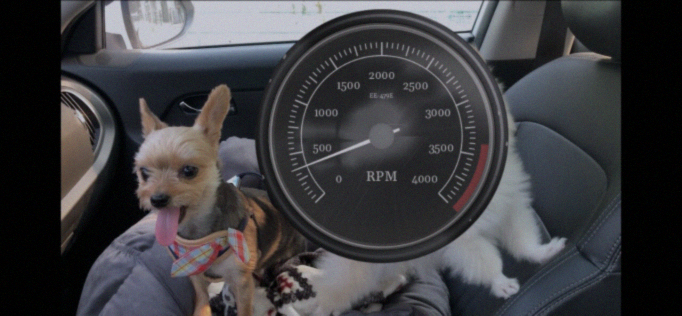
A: 350 rpm
